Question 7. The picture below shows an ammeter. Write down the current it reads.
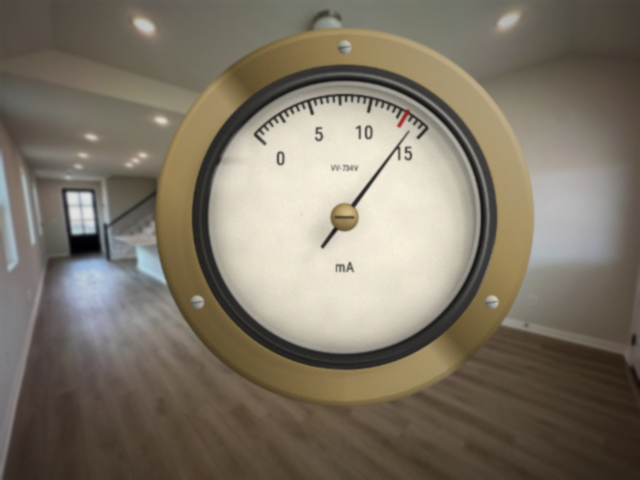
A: 14 mA
